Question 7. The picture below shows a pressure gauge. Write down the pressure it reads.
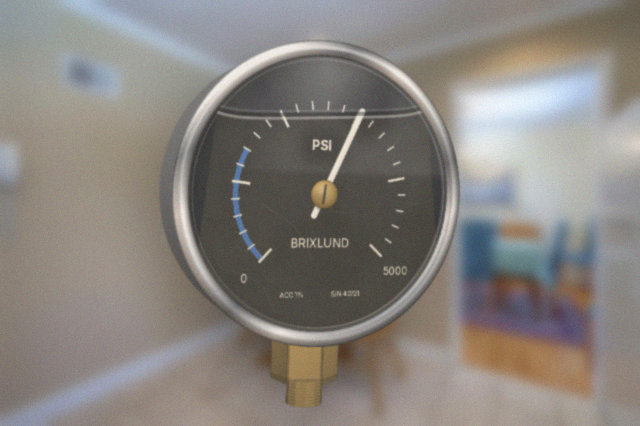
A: 3000 psi
